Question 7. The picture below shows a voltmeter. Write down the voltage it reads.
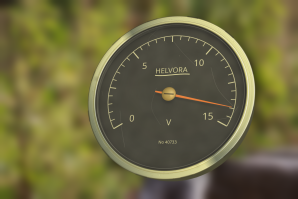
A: 14 V
